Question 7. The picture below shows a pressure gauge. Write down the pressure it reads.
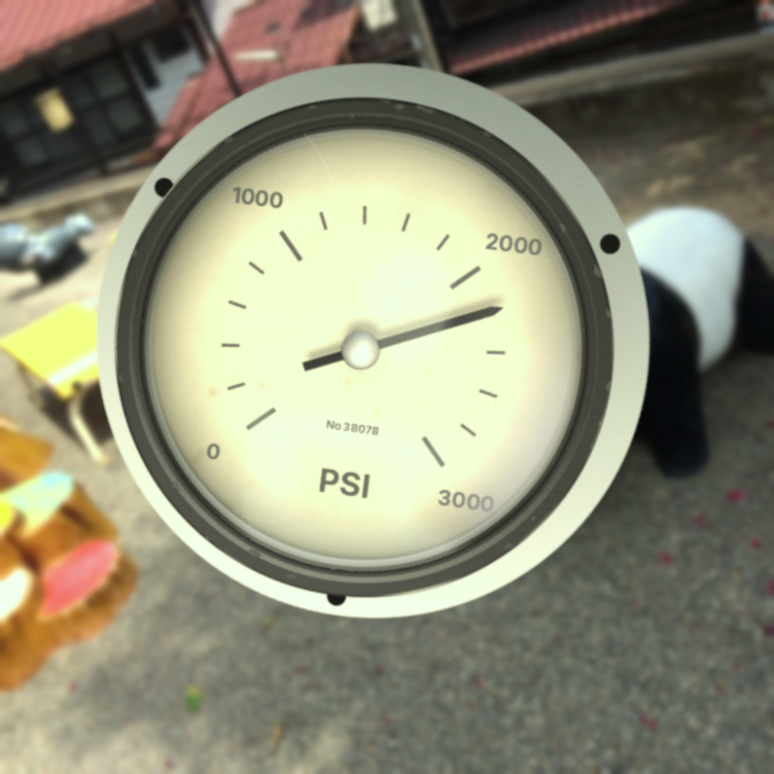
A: 2200 psi
